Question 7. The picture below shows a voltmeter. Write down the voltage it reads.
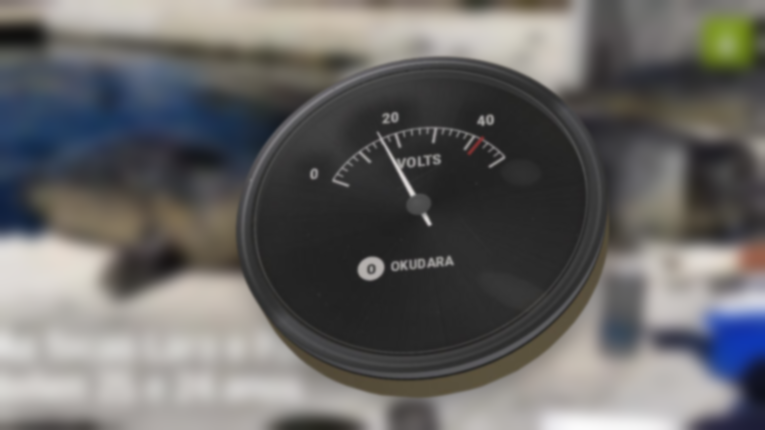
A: 16 V
